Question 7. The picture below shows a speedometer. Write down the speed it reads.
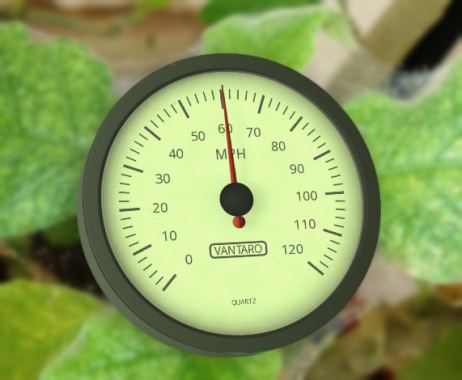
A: 60 mph
